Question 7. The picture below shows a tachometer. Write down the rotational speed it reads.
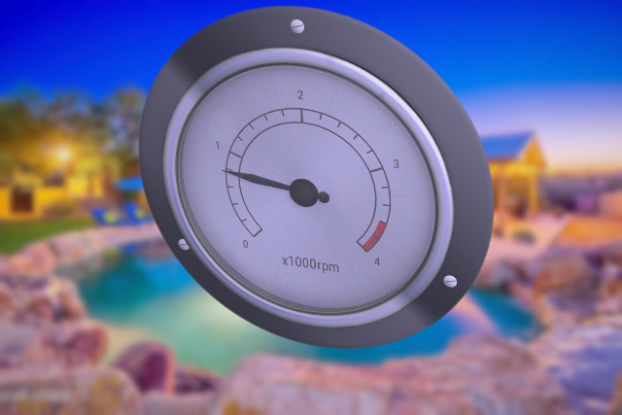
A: 800 rpm
